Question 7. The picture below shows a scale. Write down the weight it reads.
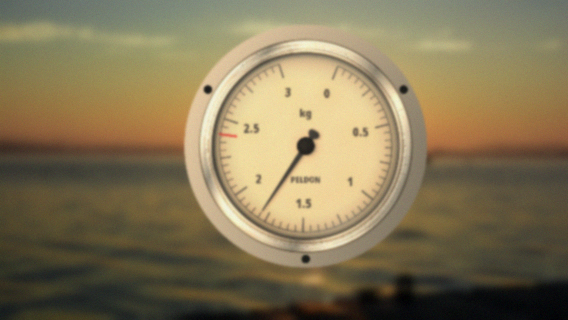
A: 1.8 kg
